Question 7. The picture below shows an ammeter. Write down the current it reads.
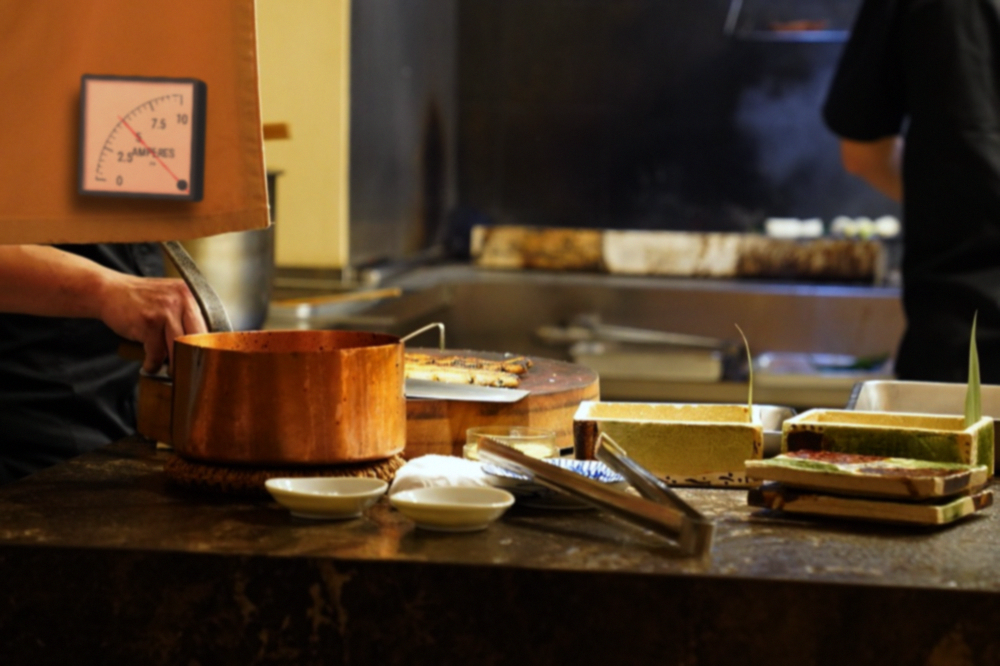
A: 5 A
